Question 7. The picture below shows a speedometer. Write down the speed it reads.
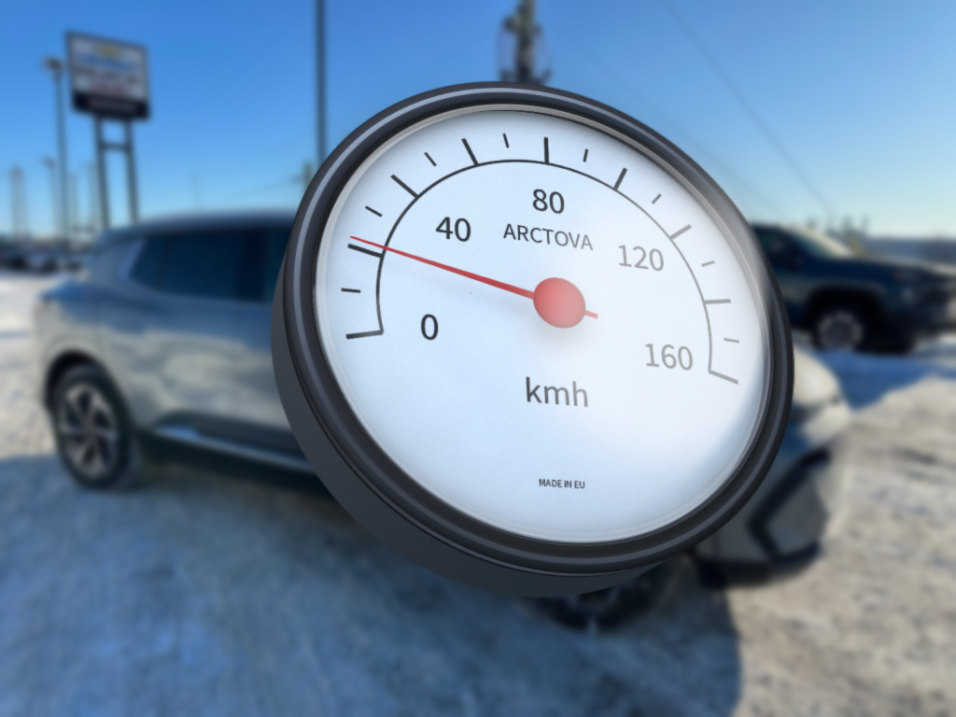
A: 20 km/h
